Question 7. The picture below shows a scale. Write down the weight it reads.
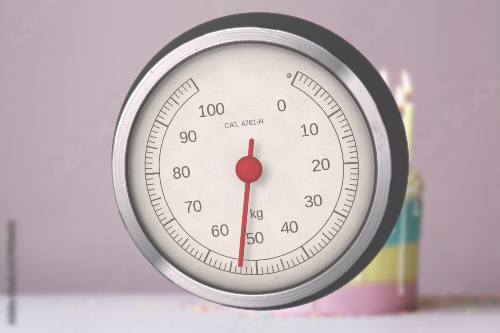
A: 53 kg
